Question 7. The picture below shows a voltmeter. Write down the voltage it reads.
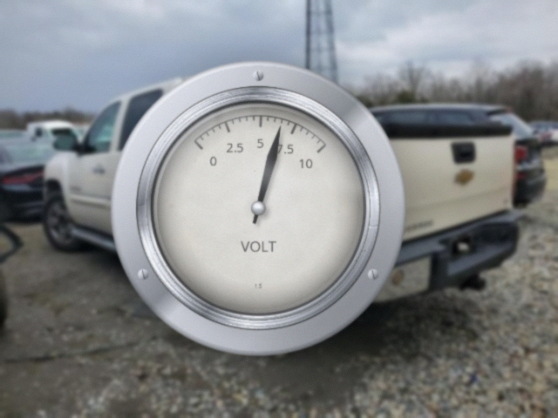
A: 6.5 V
